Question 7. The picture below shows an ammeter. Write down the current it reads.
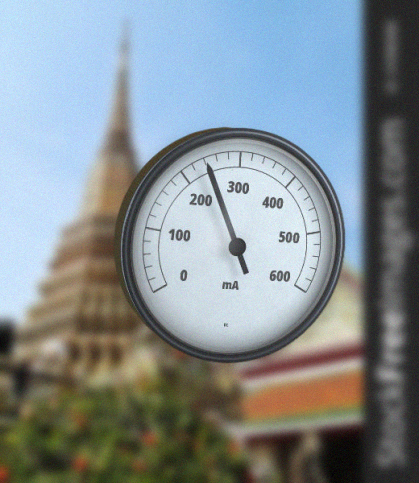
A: 240 mA
